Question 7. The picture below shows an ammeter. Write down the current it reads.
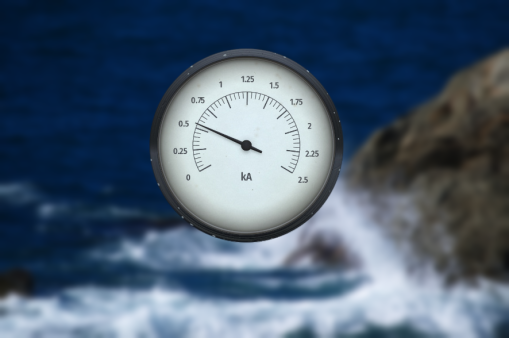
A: 0.55 kA
